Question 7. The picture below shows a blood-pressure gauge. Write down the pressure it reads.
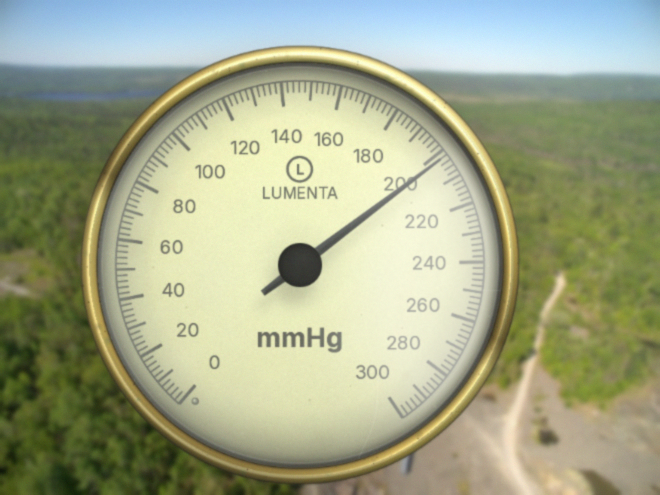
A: 202 mmHg
